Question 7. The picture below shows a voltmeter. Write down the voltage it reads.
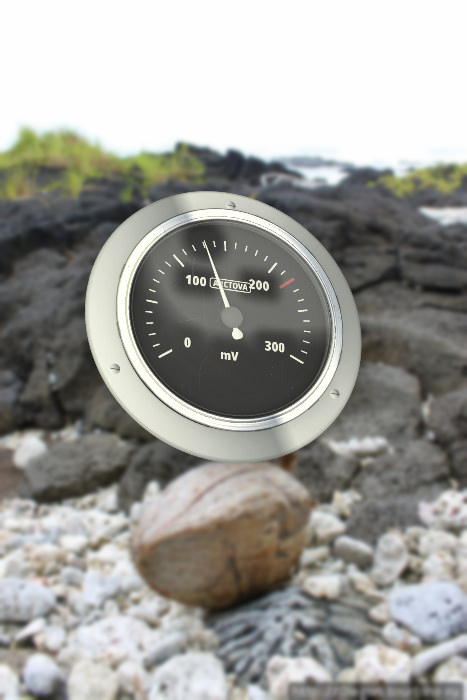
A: 130 mV
